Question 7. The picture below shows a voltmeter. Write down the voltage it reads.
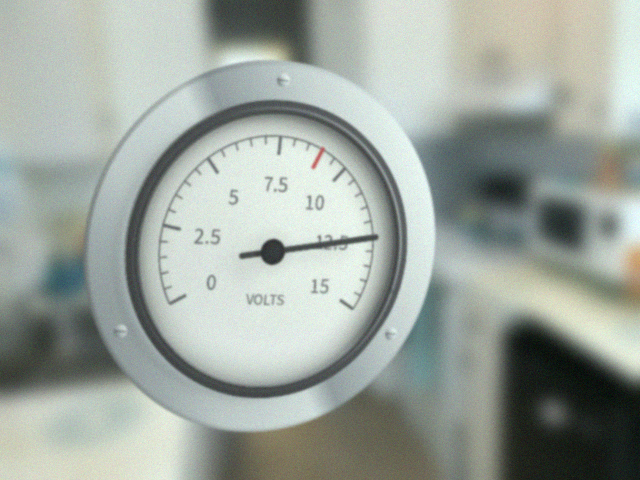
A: 12.5 V
